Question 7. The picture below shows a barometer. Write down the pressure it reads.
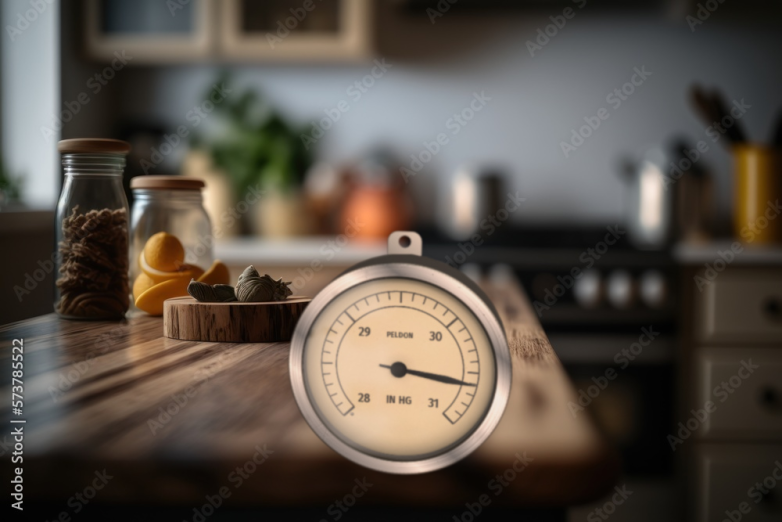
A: 30.6 inHg
